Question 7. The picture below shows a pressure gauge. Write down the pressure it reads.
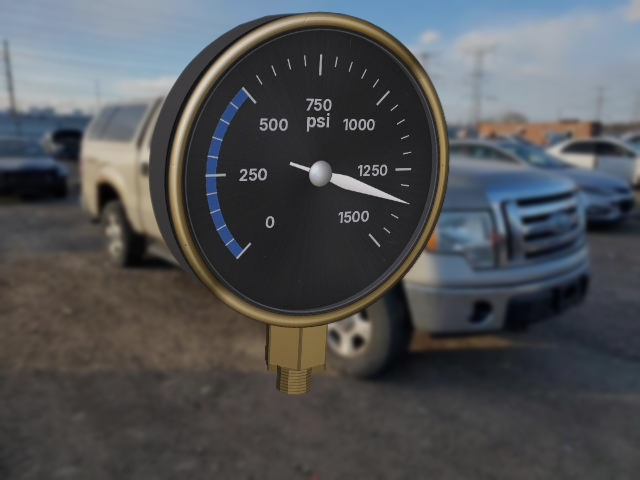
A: 1350 psi
